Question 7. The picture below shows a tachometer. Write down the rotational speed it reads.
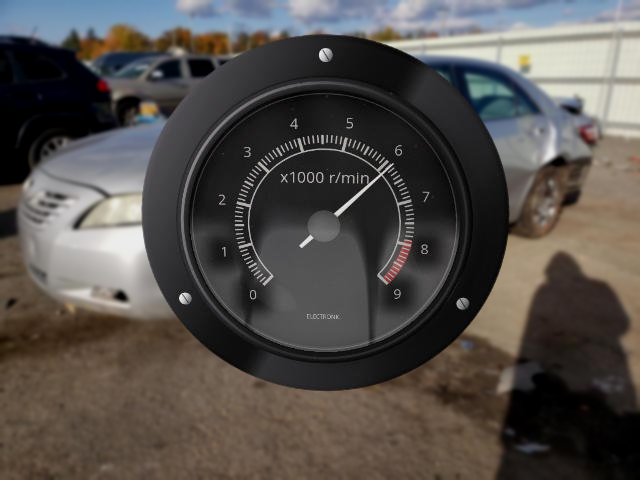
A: 6100 rpm
